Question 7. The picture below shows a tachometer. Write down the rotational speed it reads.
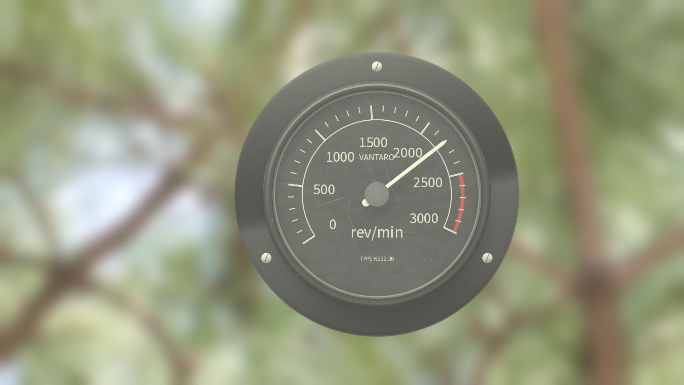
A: 2200 rpm
